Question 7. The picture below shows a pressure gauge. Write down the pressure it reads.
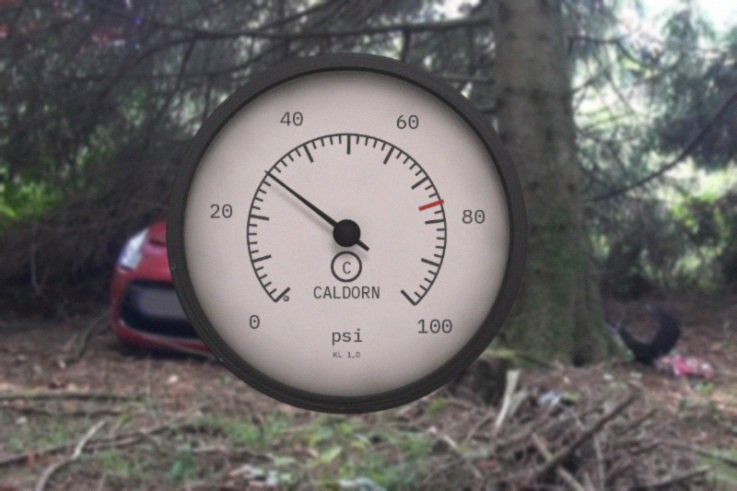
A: 30 psi
